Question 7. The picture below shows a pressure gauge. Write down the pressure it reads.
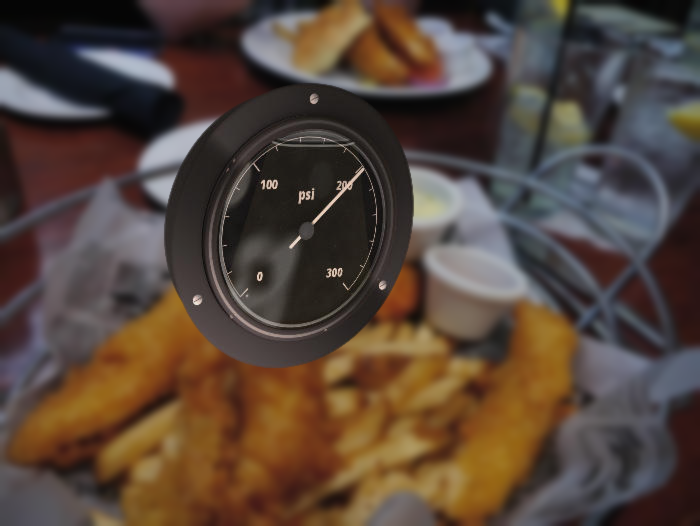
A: 200 psi
